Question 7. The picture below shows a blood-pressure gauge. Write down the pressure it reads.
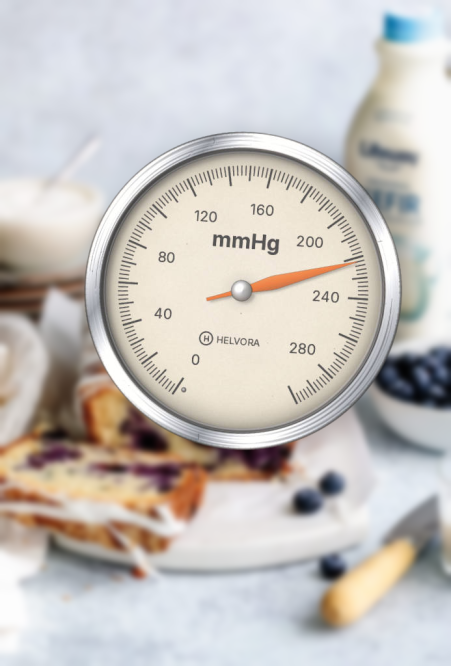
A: 222 mmHg
